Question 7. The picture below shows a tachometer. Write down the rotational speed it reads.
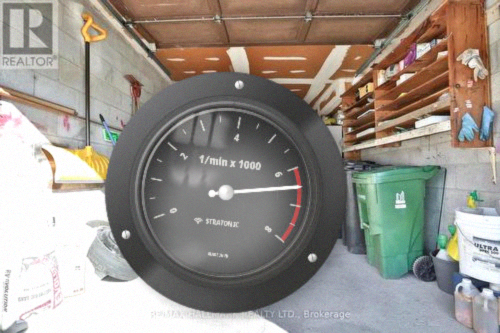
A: 6500 rpm
